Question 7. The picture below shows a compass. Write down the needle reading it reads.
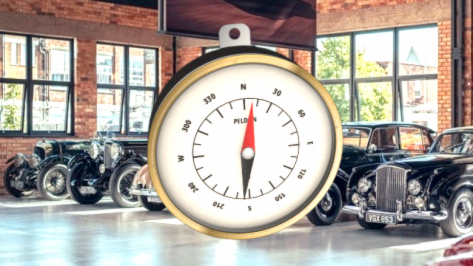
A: 7.5 °
